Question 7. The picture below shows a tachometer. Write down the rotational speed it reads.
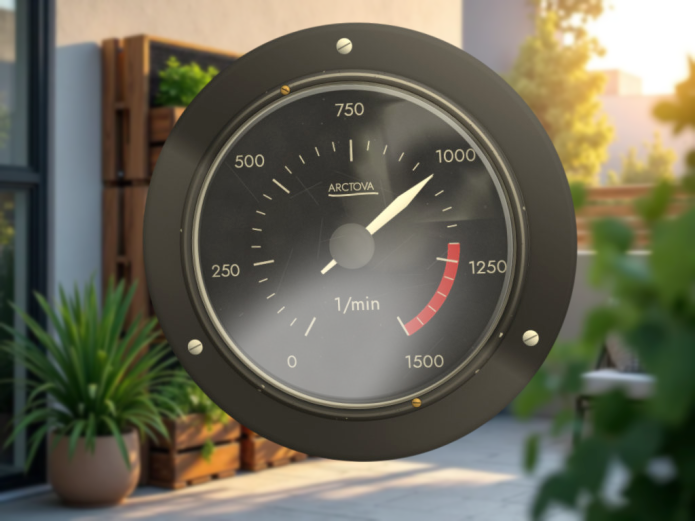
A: 1000 rpm
